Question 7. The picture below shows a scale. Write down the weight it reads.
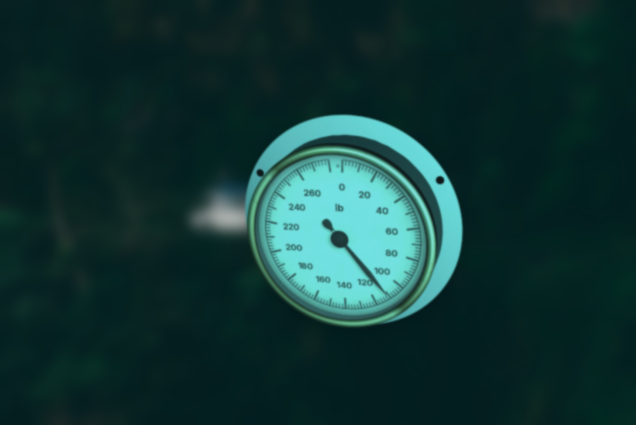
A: 110 lb
